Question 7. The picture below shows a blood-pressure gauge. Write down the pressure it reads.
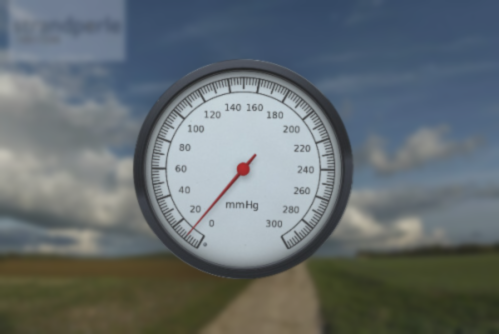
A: 10 mmHg
